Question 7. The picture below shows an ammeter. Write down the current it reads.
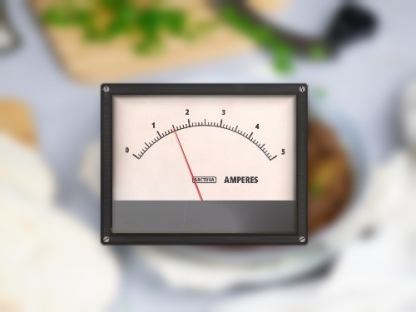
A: 1.5 A
